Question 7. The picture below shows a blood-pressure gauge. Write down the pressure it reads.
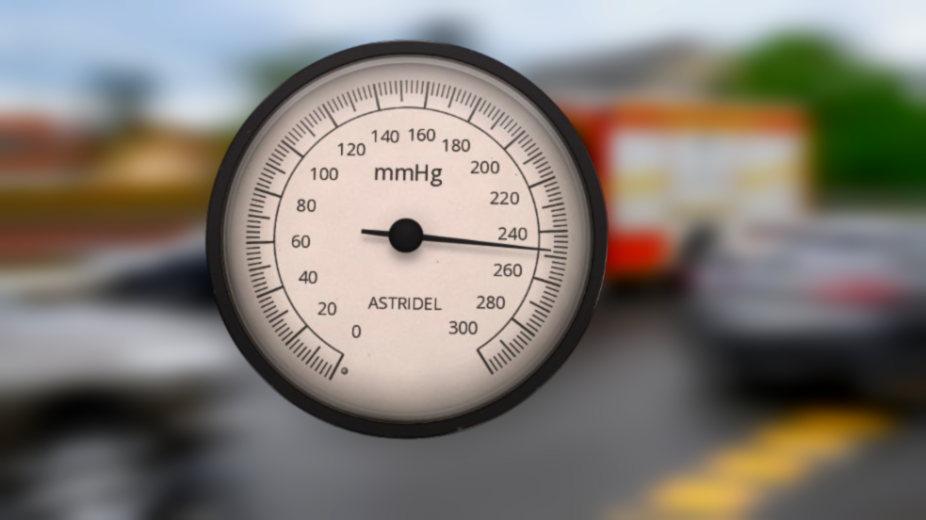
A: 248 mmHg
